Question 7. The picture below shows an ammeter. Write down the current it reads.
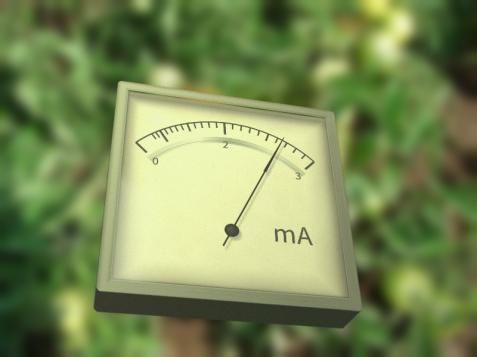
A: 2.65 mA
